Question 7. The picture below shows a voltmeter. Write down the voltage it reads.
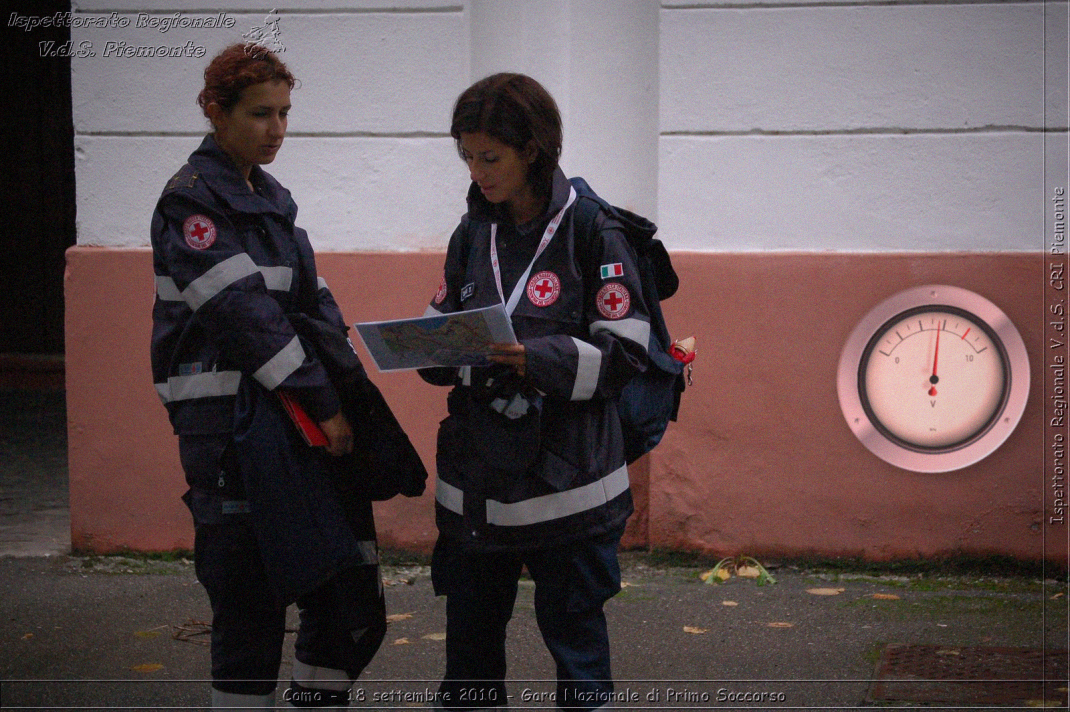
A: 5.5 V
